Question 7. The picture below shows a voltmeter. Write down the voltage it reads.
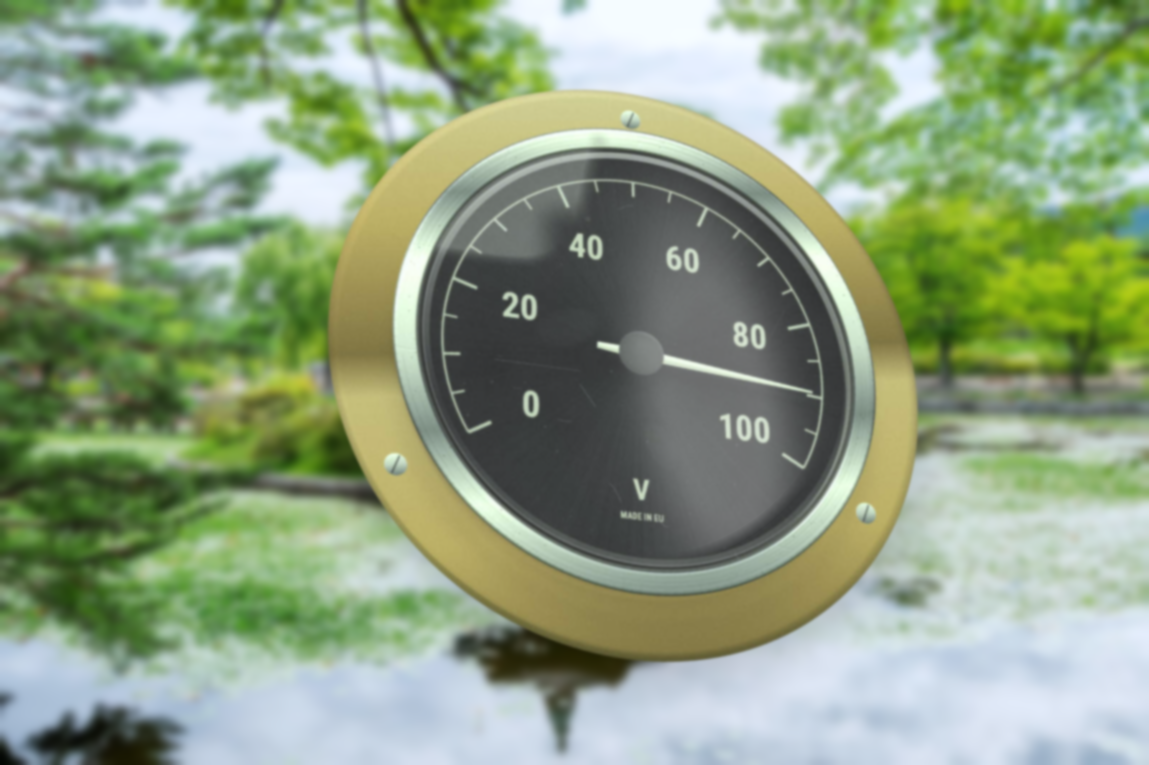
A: 90 V
